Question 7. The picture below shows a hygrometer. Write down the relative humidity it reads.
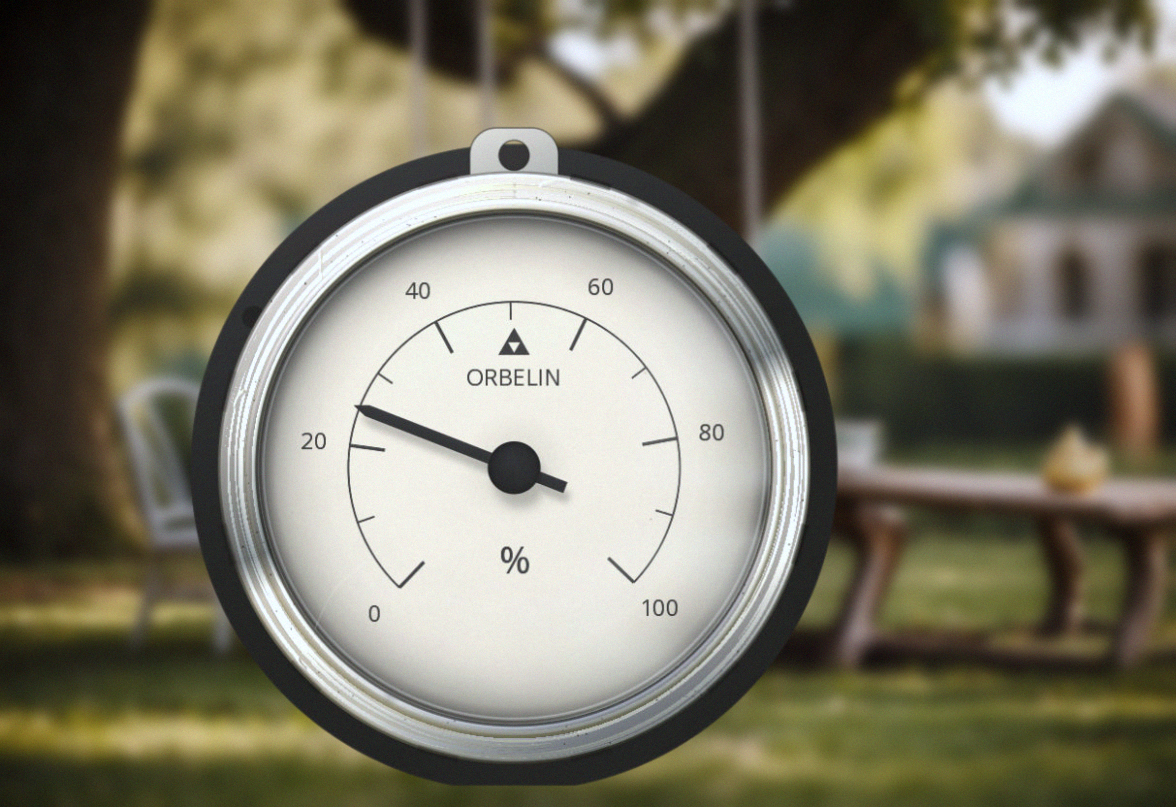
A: 25 %
